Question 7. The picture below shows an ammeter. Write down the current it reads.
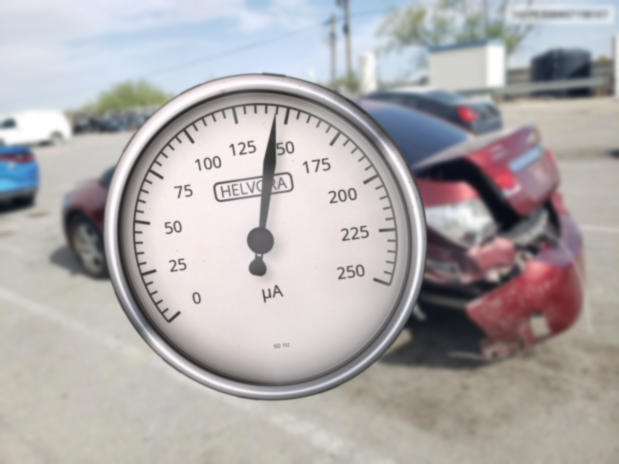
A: 145 µA
